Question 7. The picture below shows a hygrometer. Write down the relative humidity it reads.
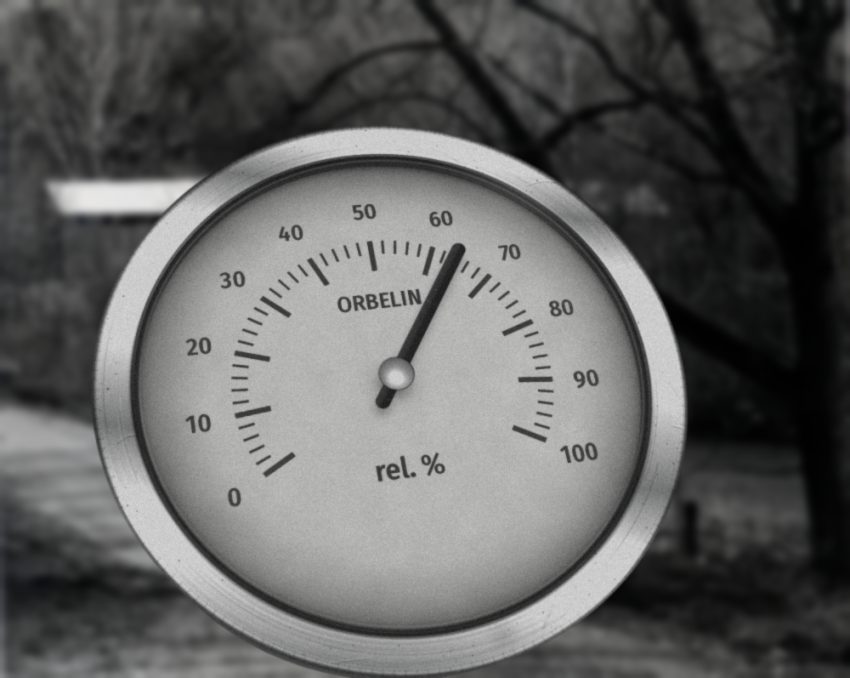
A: 64 %
